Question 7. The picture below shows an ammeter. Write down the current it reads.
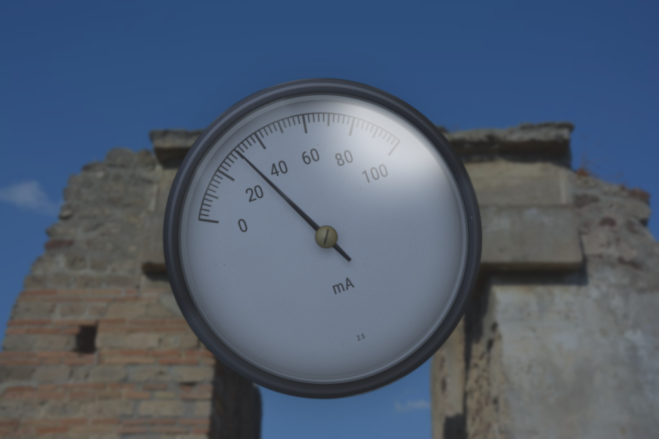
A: 30 mA
